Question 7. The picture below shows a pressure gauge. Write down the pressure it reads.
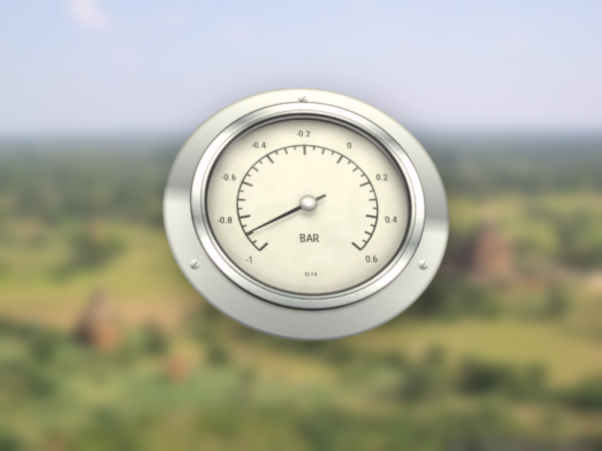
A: -0.9 bar
